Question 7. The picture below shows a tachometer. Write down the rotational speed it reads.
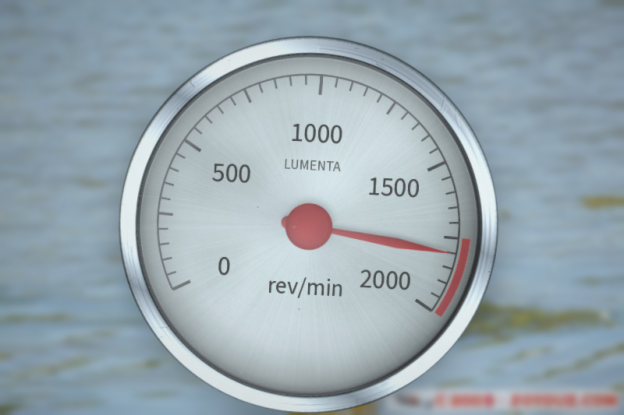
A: 1800 rpm
